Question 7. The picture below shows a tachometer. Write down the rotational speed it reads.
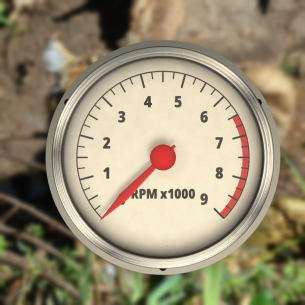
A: 0 rpm
